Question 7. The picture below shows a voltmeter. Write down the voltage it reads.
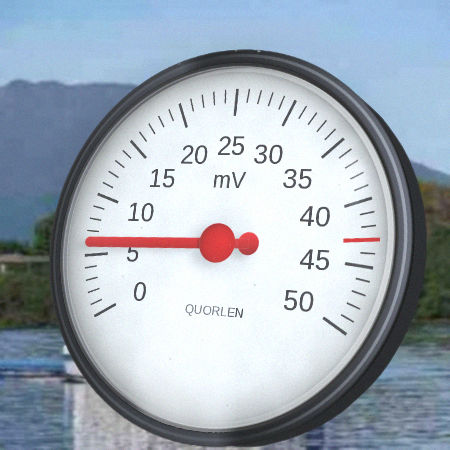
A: 6 mV
